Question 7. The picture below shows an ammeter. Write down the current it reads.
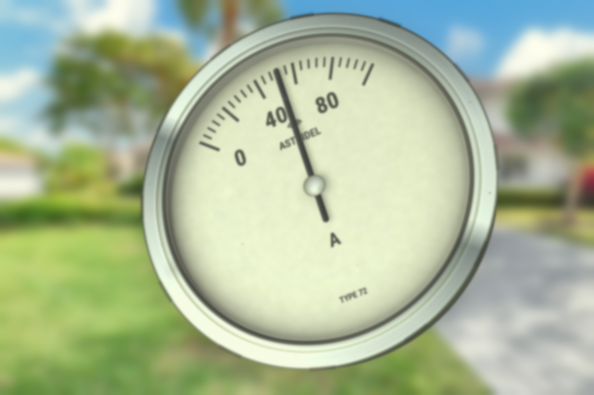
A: 52 A
